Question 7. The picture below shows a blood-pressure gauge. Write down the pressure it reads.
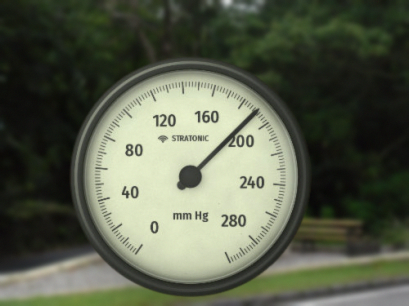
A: 190 mmHg
